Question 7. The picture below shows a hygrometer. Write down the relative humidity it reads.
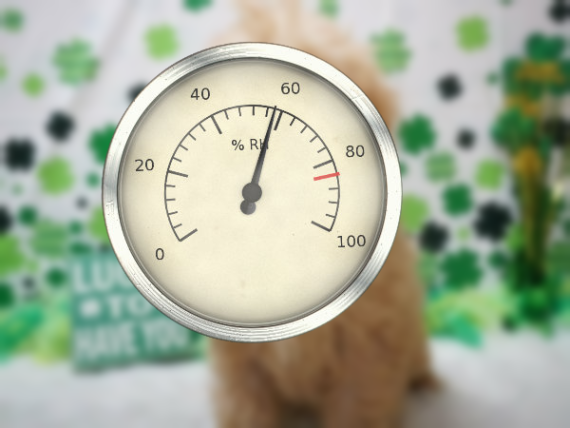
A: 58 %
